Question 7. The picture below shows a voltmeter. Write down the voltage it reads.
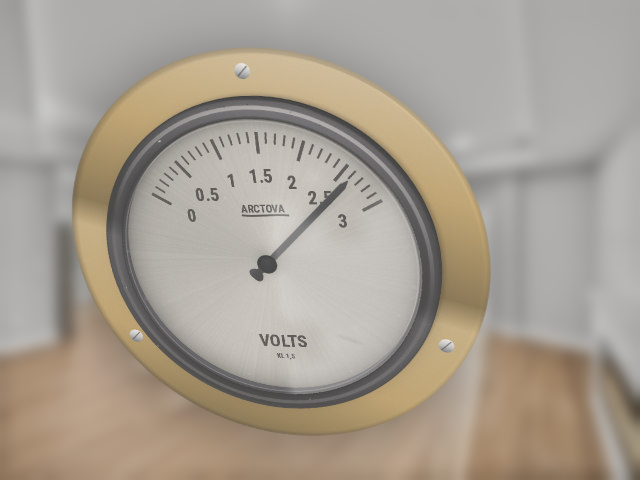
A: 2.6 V
